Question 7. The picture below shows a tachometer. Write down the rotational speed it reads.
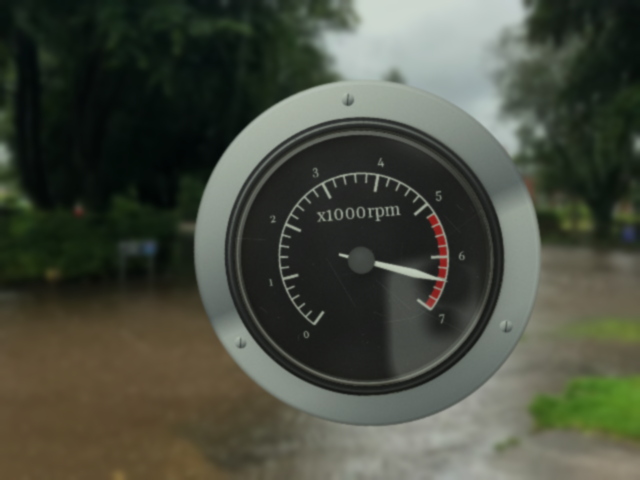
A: 6400 rpm
